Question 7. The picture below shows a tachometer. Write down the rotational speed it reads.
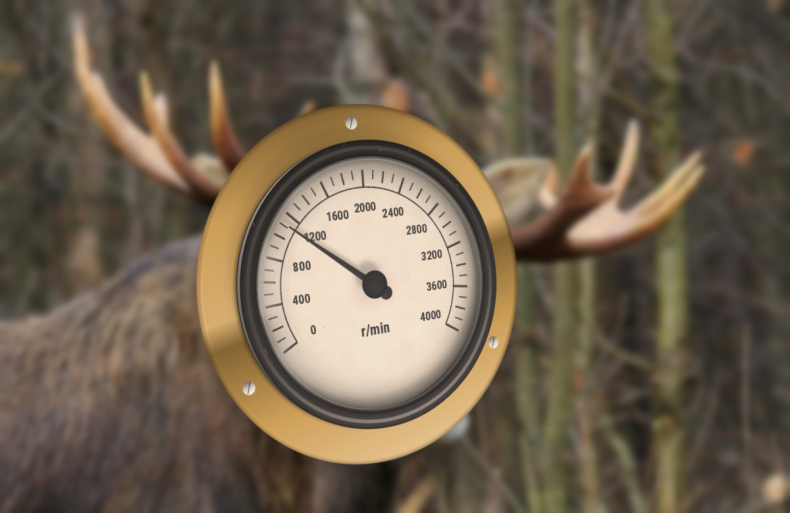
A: 1100 rpm
